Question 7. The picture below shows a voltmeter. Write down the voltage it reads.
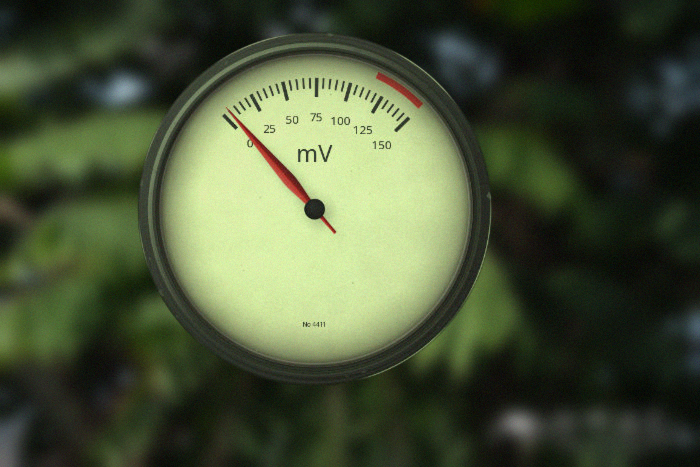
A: 5 mV
